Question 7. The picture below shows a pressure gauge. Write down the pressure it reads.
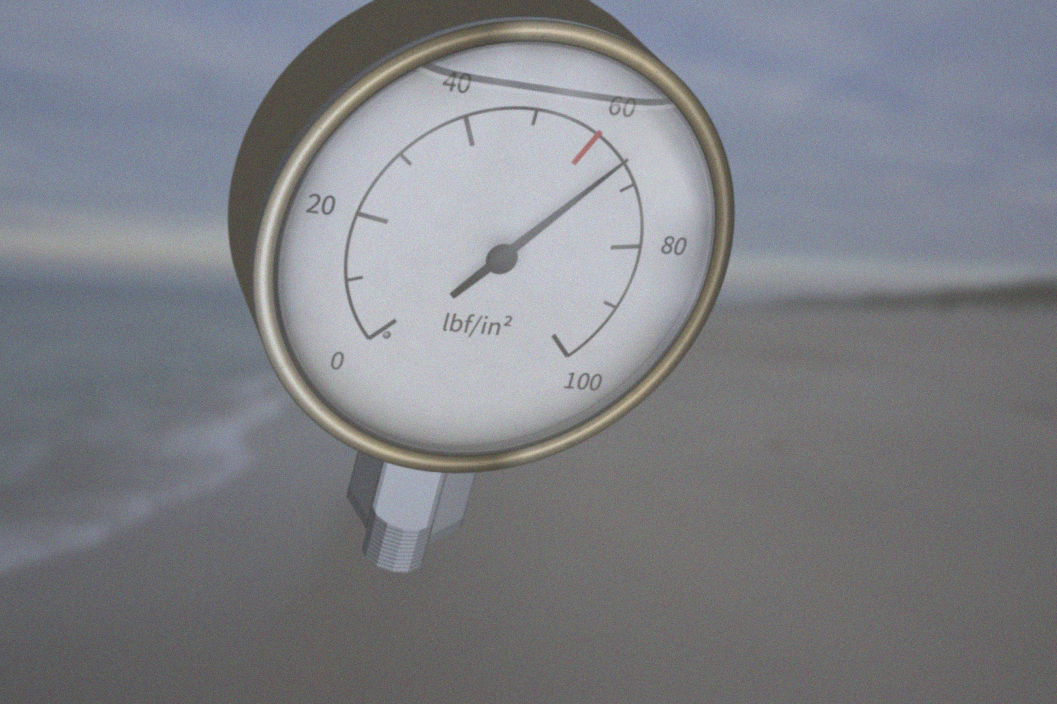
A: 65 psi
